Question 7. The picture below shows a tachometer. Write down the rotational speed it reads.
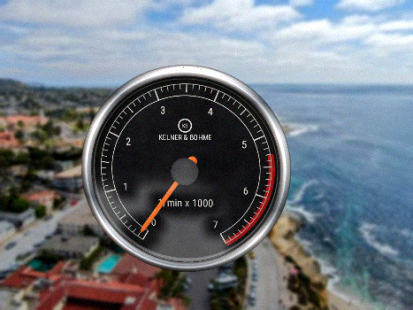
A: 100 rpm
